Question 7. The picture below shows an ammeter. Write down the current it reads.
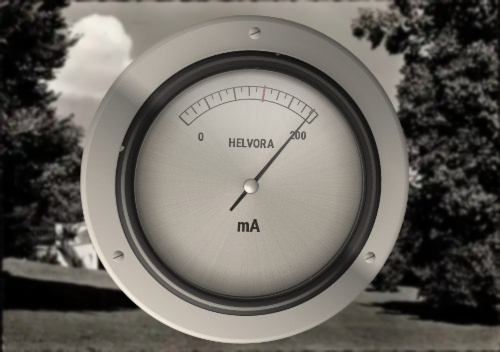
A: 190 mA
